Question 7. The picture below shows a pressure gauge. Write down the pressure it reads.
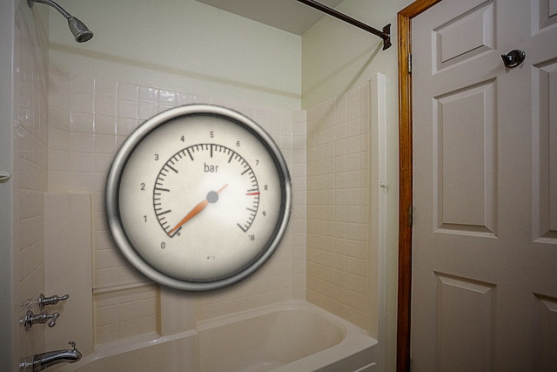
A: 0.2 bar
